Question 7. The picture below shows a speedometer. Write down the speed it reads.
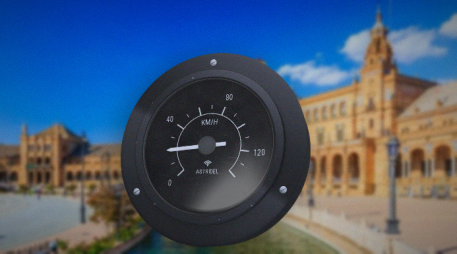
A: 20 km/h
